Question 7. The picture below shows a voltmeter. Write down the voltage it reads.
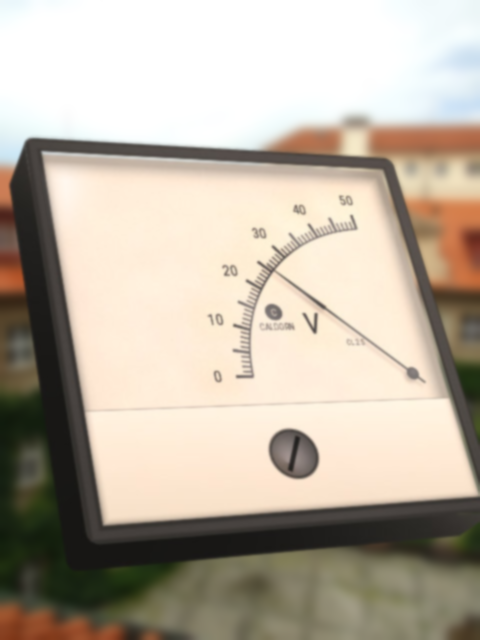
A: 25 V
